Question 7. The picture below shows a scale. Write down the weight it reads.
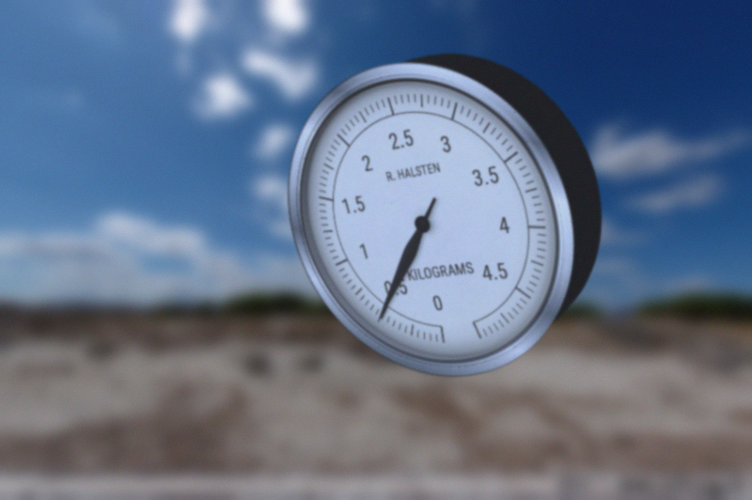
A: 0.5 kg
